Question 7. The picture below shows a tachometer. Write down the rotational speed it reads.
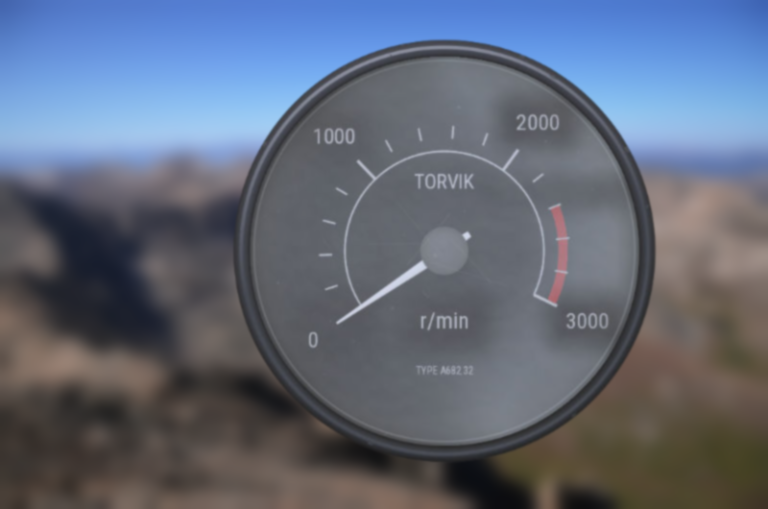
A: 0 rpm
